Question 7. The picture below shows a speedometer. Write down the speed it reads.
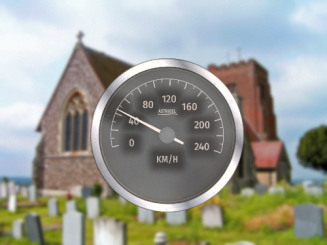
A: 45 km/h
